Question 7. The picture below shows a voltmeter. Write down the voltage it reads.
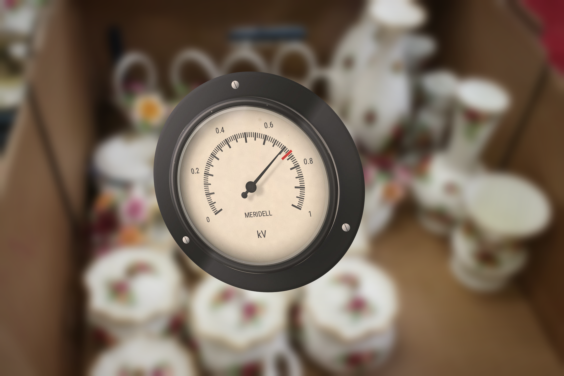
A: 0.7 kV
